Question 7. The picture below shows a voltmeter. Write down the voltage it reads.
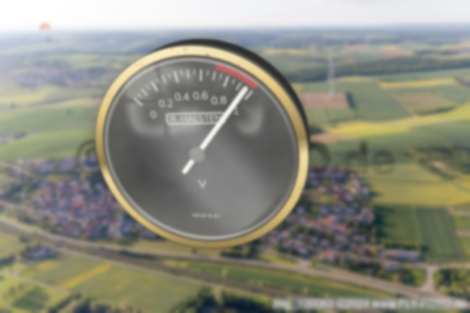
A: 0.95 V
